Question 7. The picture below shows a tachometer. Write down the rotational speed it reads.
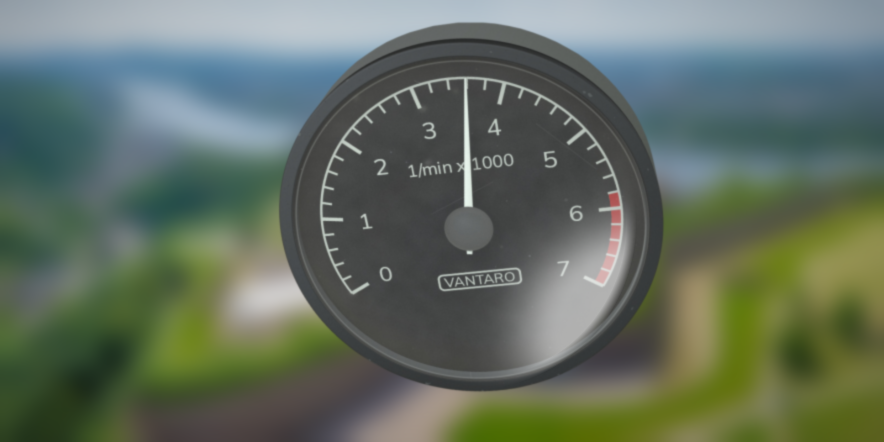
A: 3600 rpm
